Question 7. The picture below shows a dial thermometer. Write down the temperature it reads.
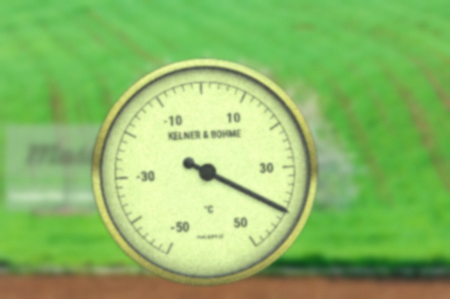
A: 40 °C
